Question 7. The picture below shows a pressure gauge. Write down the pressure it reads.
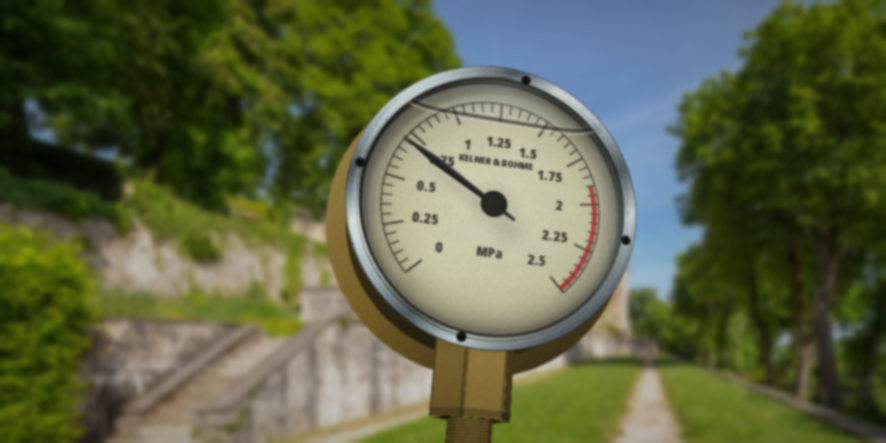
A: 0.7 MPa
